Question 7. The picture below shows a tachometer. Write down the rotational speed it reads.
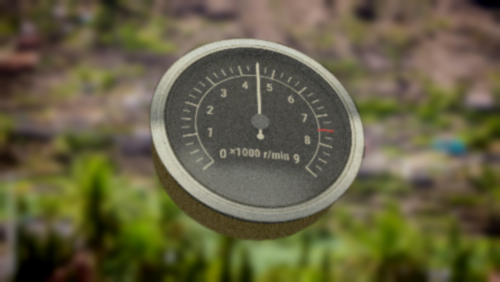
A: 4500 rpm
